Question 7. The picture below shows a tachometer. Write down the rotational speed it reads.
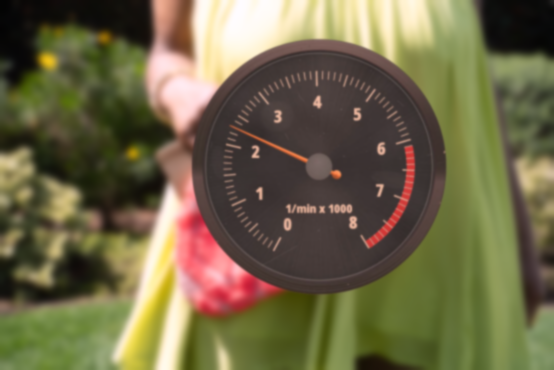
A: 2300 rpm
